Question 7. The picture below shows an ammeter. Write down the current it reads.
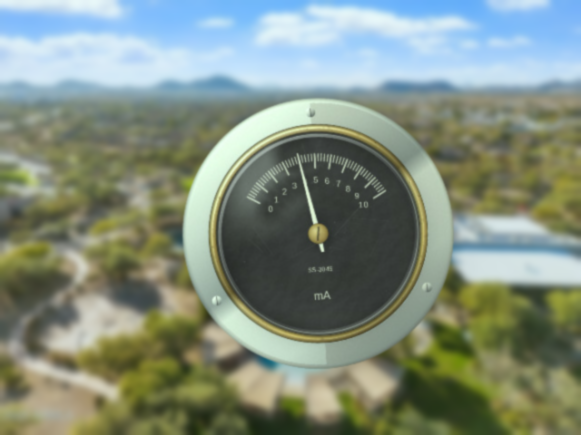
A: 4 mA
